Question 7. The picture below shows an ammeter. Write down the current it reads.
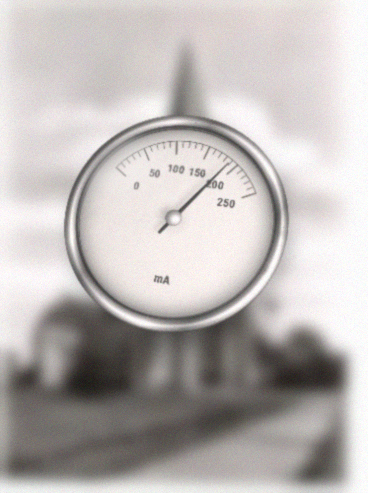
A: 190 mA
